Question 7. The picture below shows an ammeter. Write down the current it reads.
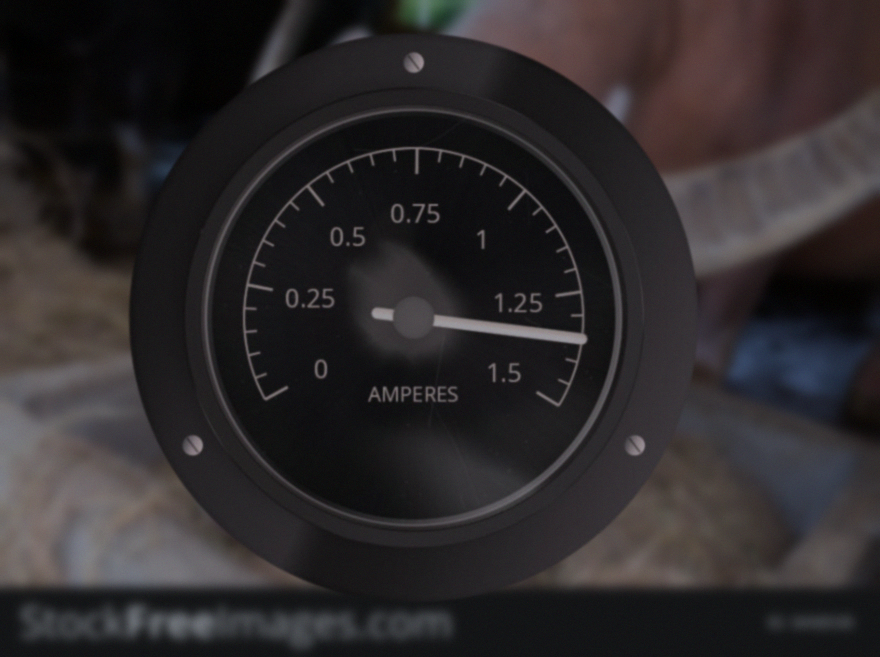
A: 1.35 A
